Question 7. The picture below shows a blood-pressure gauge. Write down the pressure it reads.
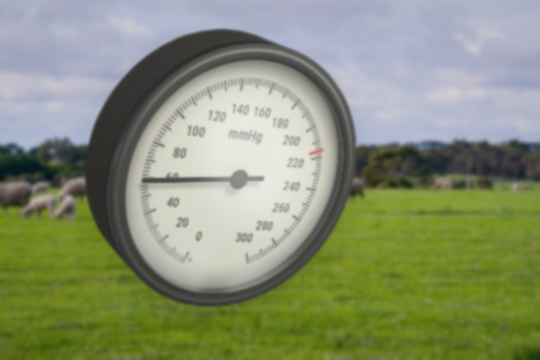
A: 60 mmHg
